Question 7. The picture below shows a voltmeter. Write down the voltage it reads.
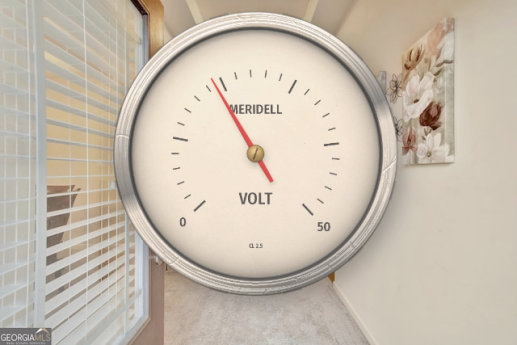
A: 19 V
